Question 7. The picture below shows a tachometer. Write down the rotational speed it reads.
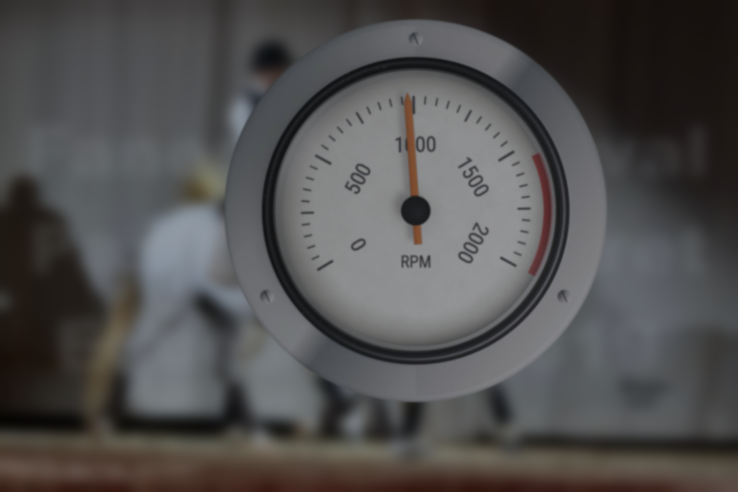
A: 975 rpm
